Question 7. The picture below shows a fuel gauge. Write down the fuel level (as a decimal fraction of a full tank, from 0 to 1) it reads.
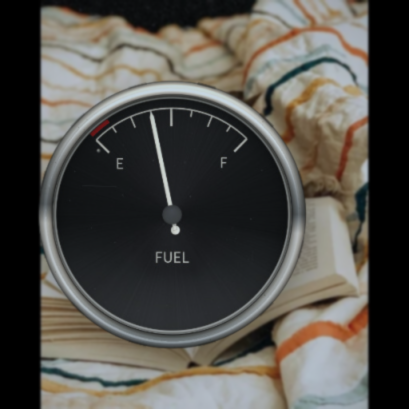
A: 0.375
